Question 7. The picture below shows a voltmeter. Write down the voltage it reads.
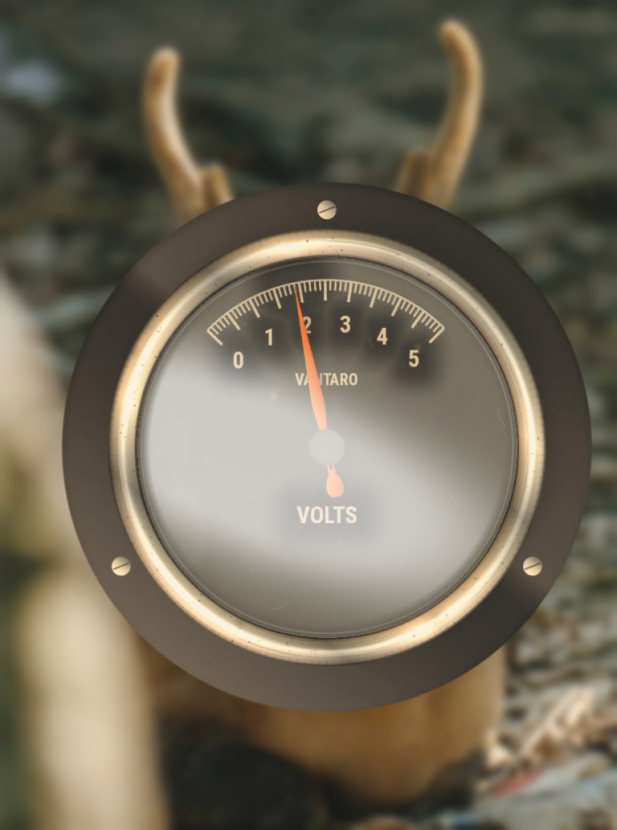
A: 1.9 V
